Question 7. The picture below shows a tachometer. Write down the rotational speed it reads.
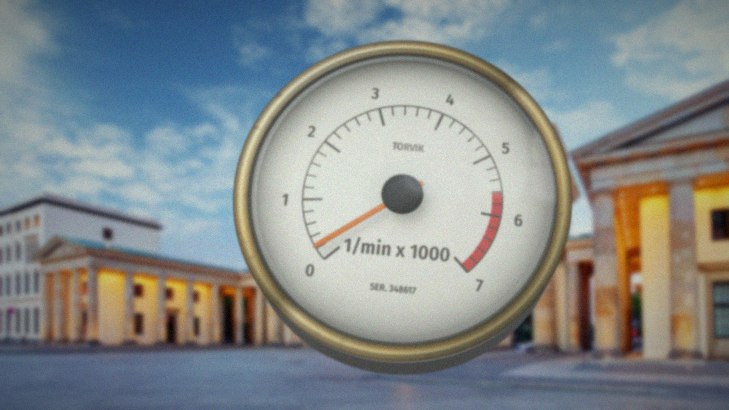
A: 200 rpm
